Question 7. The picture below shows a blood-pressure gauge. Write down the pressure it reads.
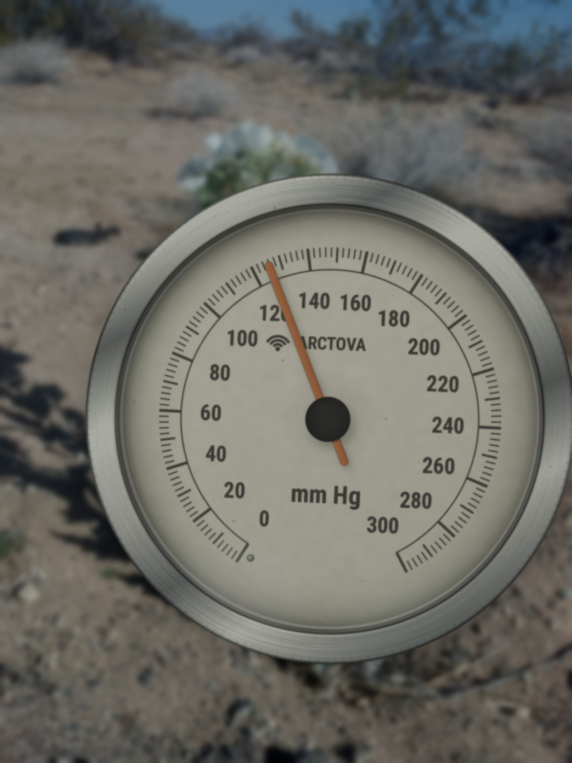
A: 126 mmHg
